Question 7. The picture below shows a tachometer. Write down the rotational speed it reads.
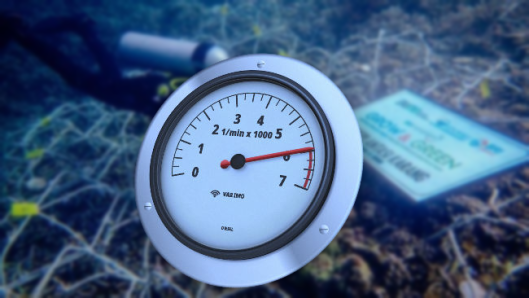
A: 6000 rpm
